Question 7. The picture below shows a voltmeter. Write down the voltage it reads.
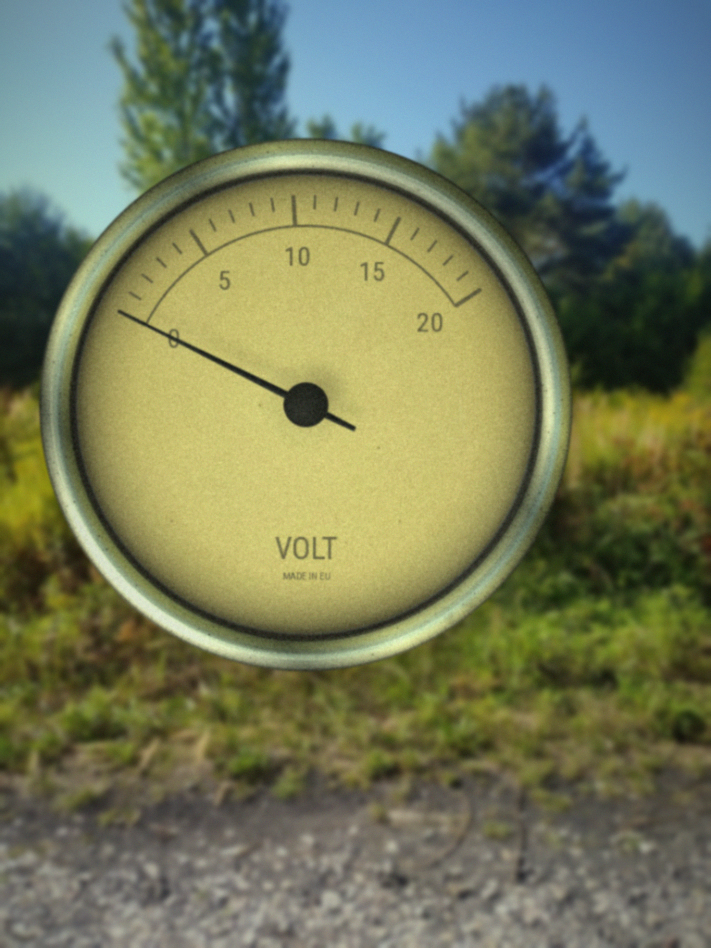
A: 0 V
